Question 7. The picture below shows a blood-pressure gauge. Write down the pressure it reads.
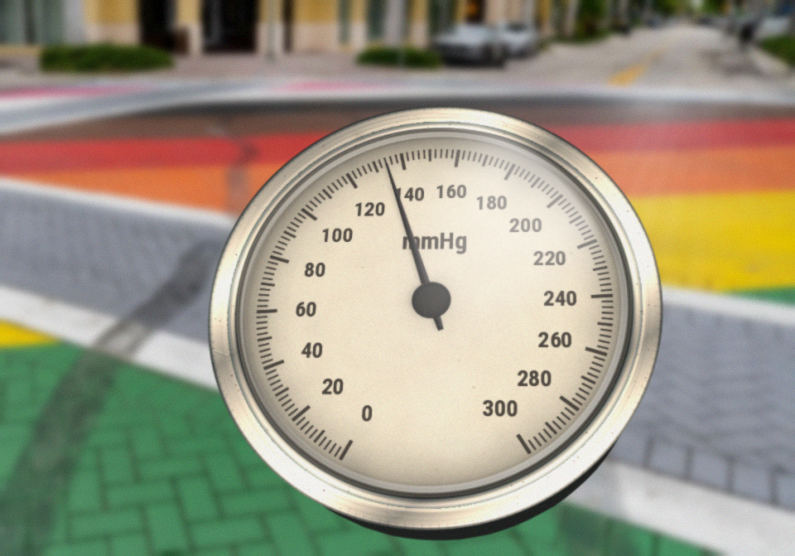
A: 134 mmHg
